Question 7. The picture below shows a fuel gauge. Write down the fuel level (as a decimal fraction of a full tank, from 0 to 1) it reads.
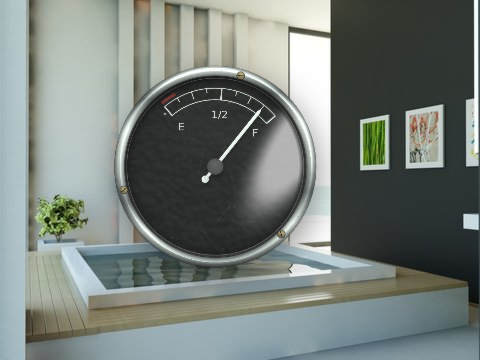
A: 0.875
